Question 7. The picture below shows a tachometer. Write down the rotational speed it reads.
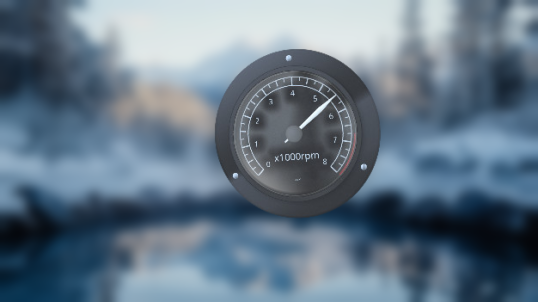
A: 5500 rpm
